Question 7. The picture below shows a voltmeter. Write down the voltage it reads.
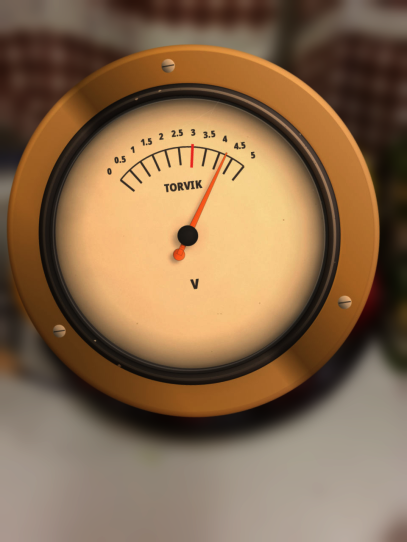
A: 4.25 V
